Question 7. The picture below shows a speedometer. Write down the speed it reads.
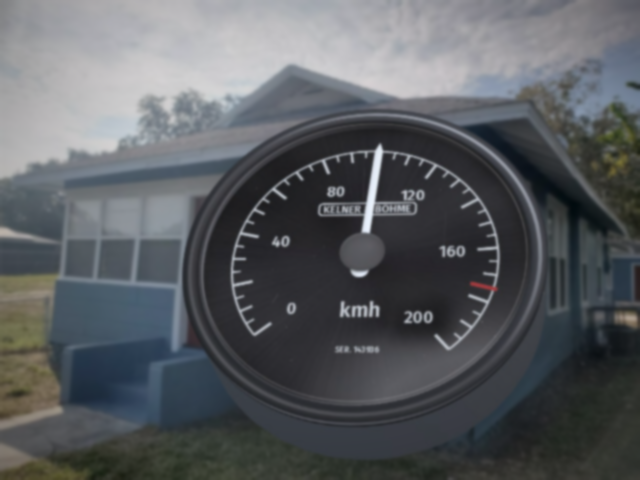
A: 100 km/h
